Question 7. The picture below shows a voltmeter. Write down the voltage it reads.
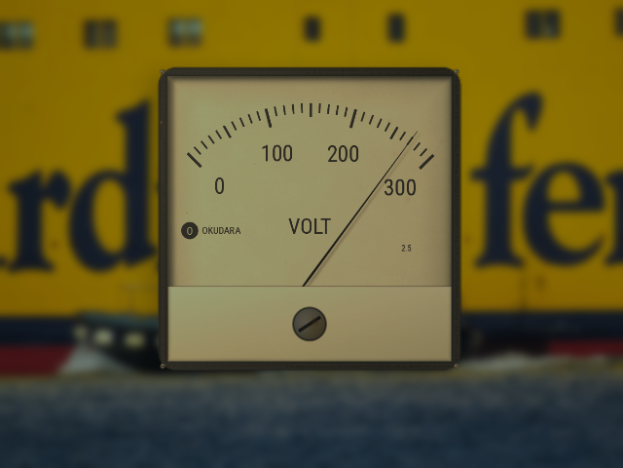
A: 270 V
